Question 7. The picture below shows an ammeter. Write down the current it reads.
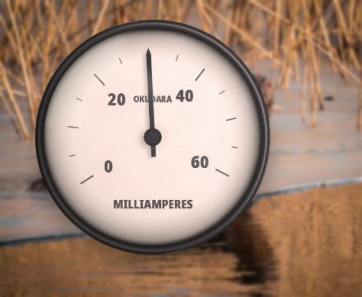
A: 30 mA
